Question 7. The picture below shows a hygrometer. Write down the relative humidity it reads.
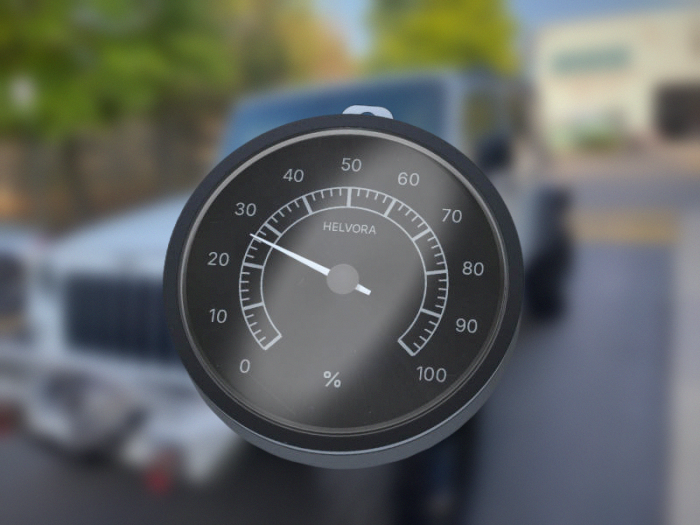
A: 26 %
